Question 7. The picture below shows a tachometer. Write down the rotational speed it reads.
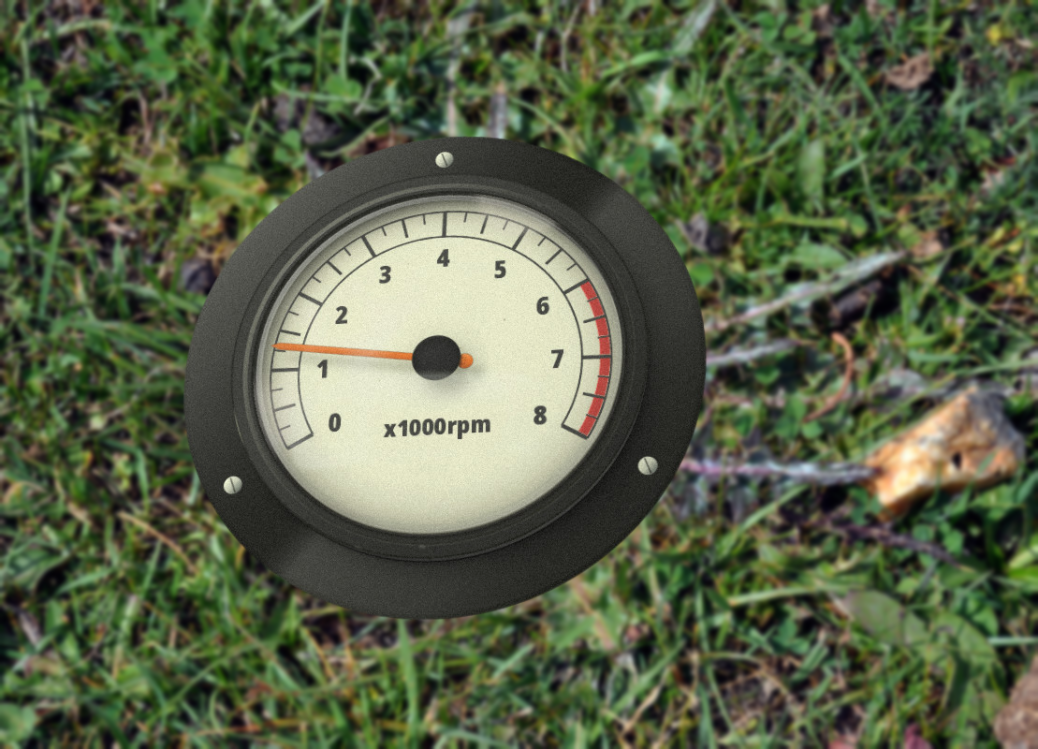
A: 1250 rpm
